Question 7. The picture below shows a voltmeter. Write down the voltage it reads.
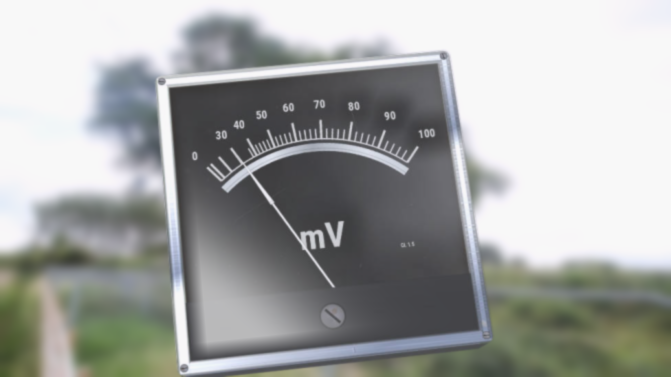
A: 30 mV
